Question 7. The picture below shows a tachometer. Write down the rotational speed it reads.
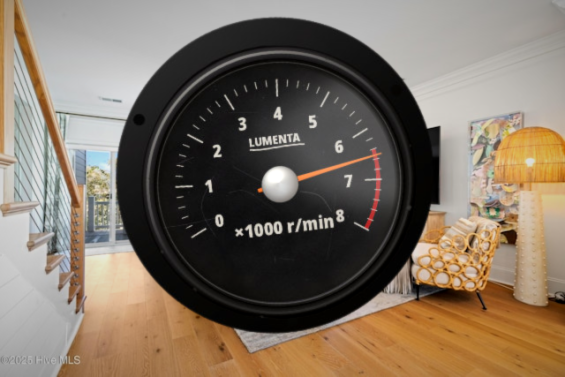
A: 6500 rpm
